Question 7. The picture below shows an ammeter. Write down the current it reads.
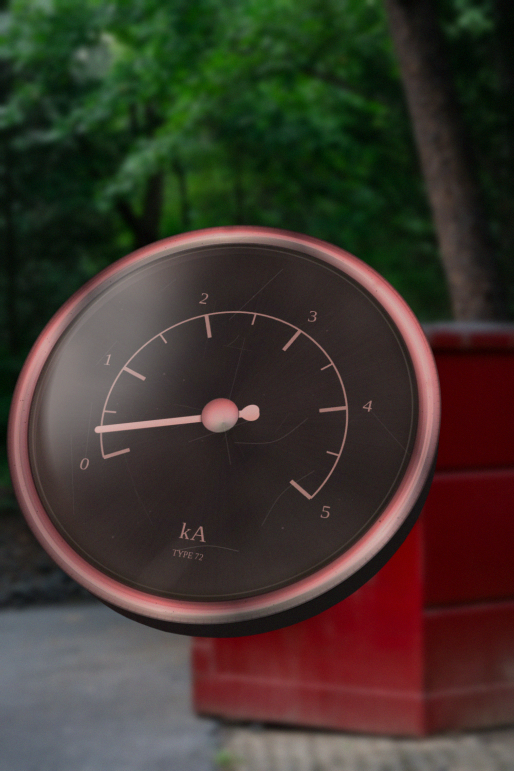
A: 0.25 kA
